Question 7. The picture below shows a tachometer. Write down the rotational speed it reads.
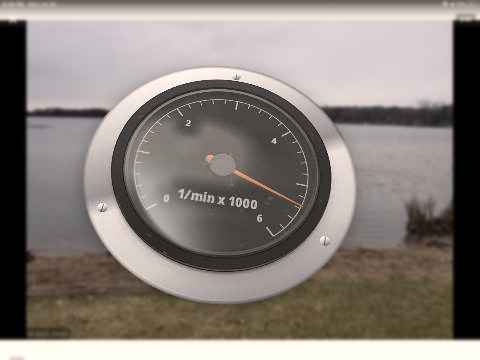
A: 5400 rpm
